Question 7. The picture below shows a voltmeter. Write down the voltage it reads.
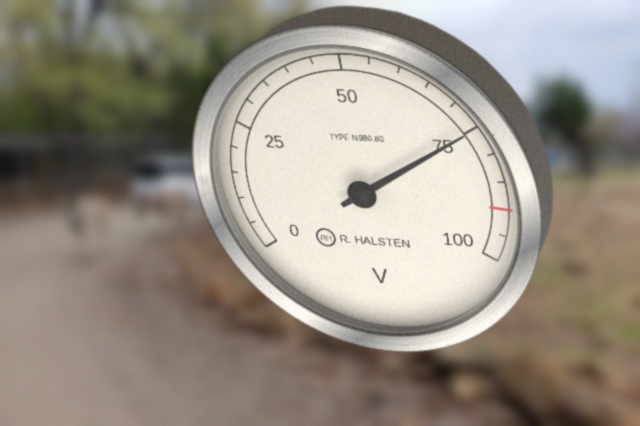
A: 75 V
